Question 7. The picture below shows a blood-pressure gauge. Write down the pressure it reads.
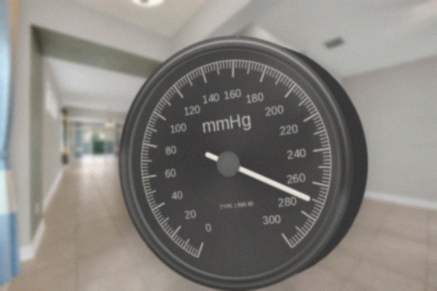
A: 270 mmHg
